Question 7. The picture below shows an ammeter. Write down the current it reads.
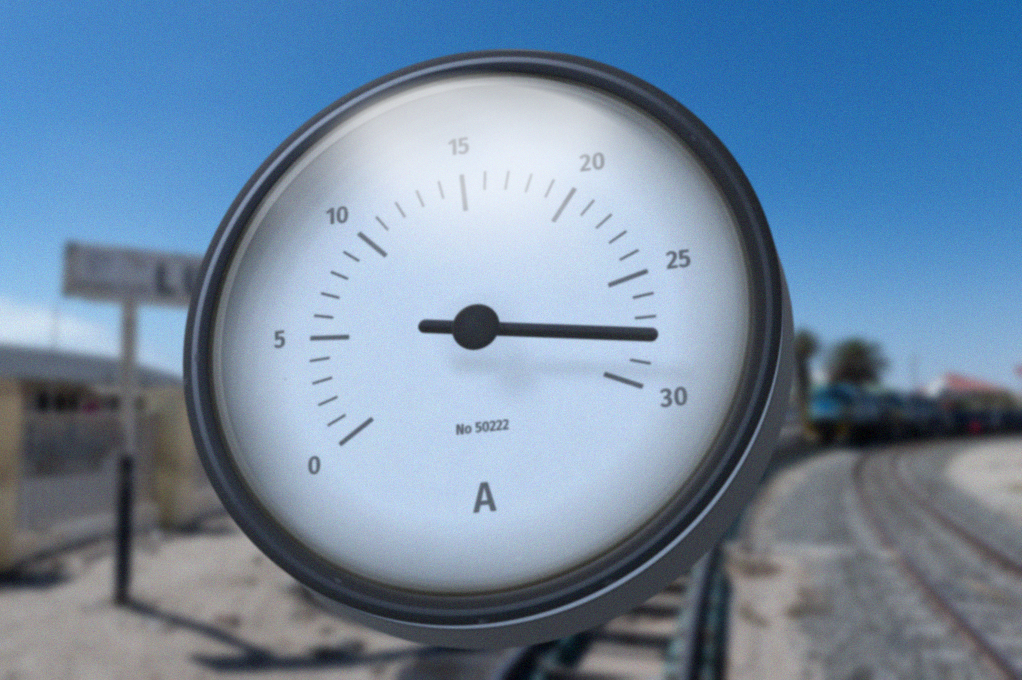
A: 28 A
